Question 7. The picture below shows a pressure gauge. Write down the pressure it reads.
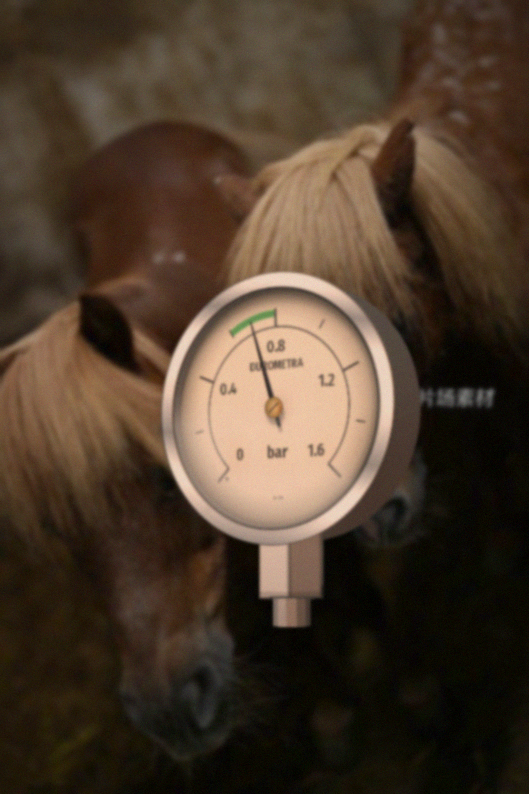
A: 0.7 bar
